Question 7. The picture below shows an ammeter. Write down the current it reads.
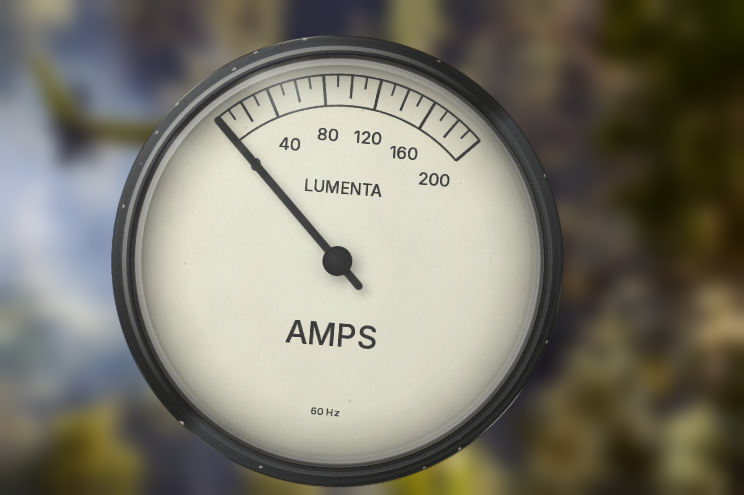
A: 0 A
